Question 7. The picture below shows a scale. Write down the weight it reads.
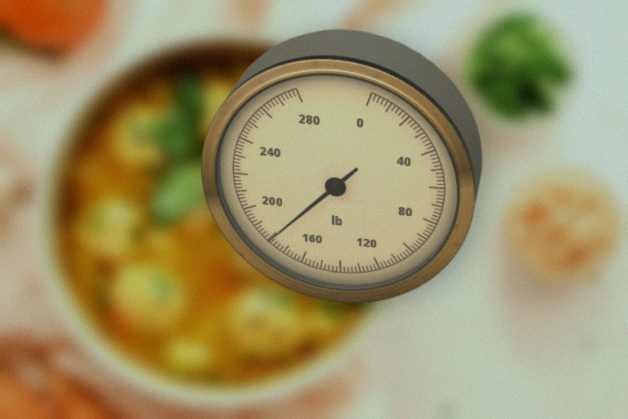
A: 180 lb
